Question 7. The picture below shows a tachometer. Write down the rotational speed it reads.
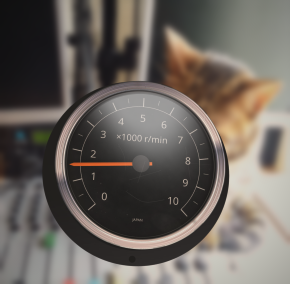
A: 1500 rpm
